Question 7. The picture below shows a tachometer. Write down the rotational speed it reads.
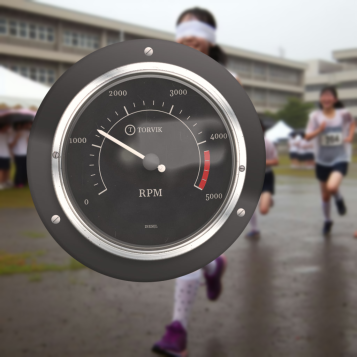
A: 1300 rpm
